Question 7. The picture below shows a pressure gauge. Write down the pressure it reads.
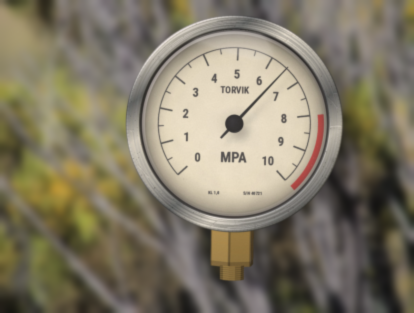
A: 6.5 MPa
